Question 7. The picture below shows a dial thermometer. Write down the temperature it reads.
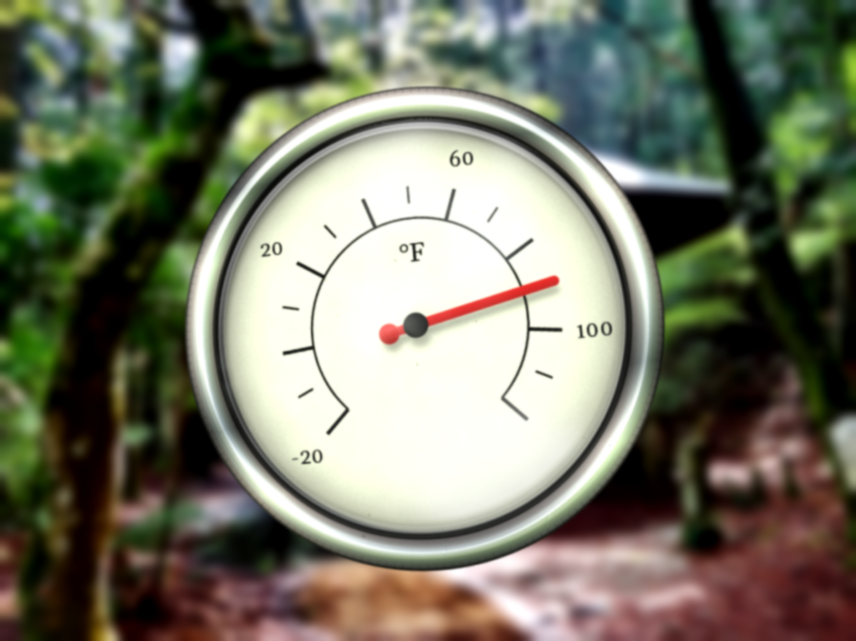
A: 90 °F
